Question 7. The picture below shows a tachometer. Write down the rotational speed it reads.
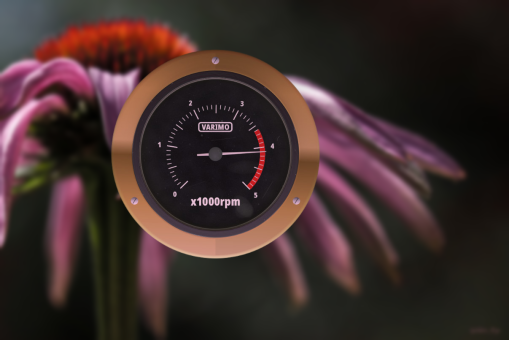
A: 4100 rpm
